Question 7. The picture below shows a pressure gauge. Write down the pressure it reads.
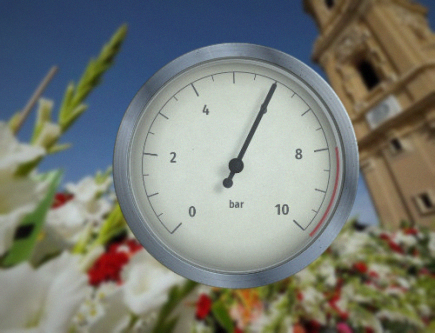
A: 6 bar
